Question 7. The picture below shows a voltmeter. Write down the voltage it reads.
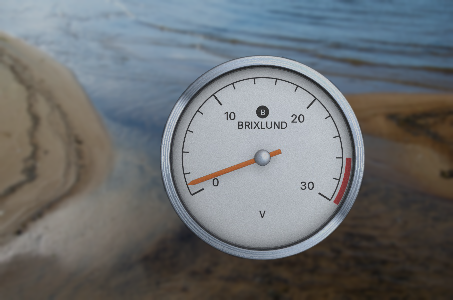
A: 1 V
